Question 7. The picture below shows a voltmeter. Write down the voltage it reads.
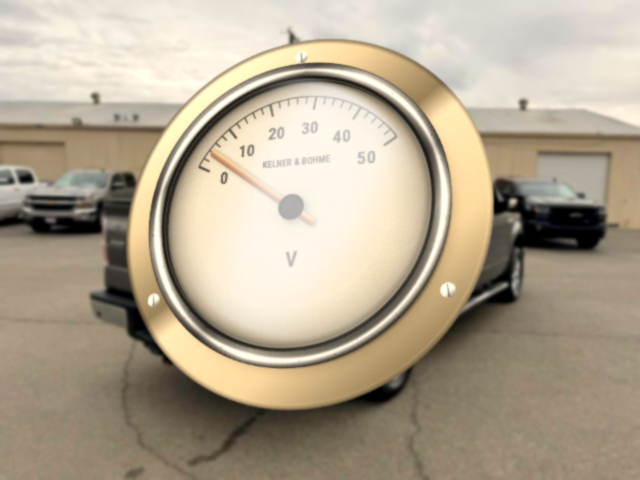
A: 4 V
